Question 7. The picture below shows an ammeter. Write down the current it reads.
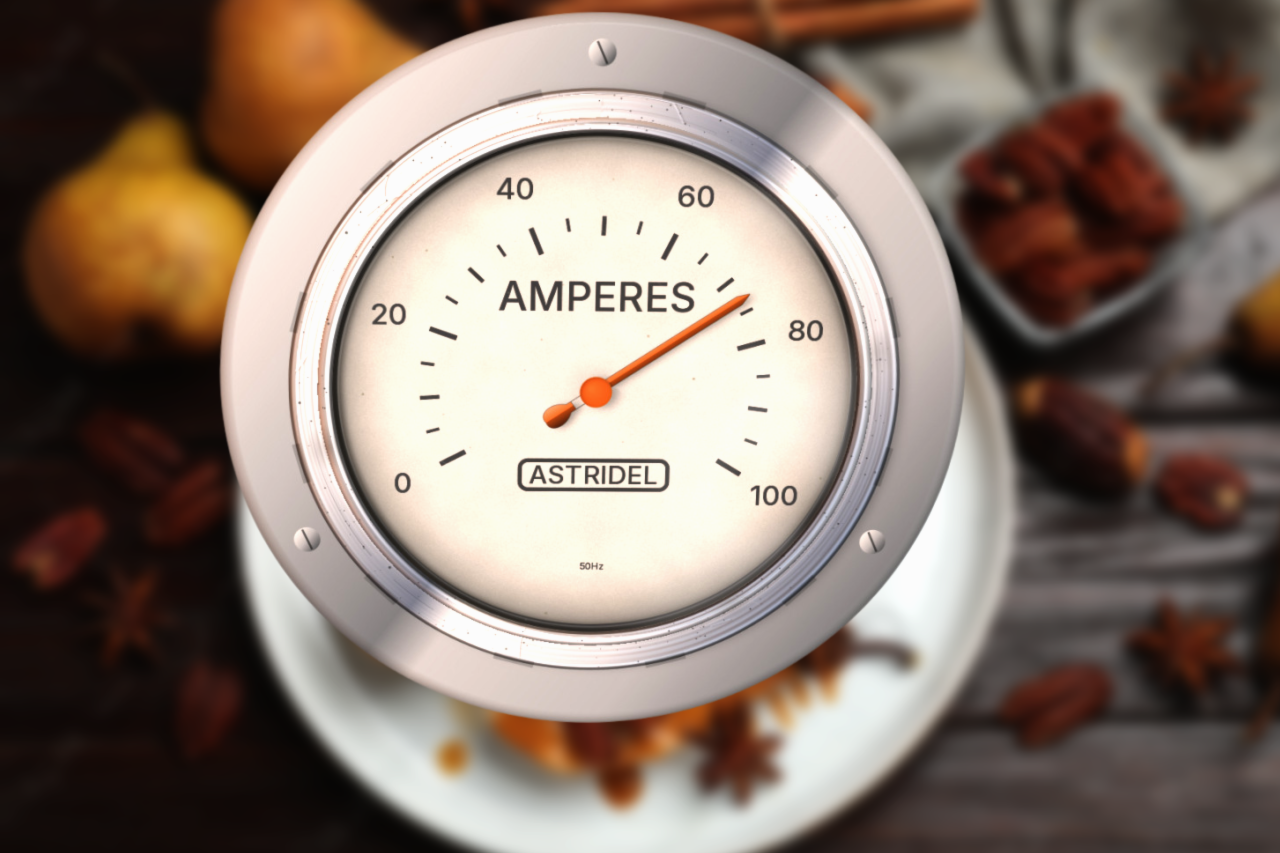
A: 72.5 A
